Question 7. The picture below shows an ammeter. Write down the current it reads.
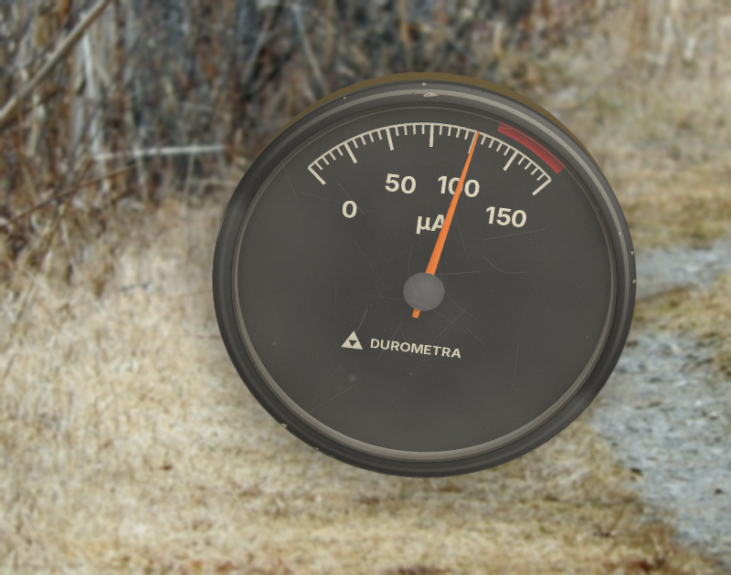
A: 100 µA
